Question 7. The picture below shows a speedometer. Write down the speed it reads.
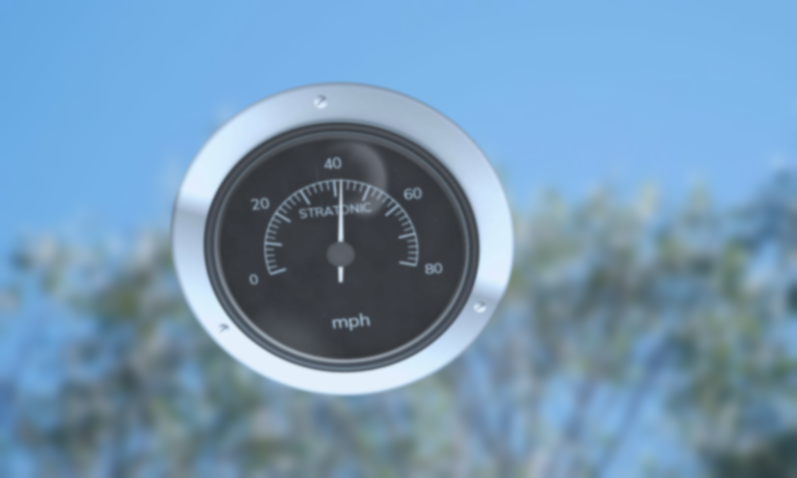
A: 42 mph
